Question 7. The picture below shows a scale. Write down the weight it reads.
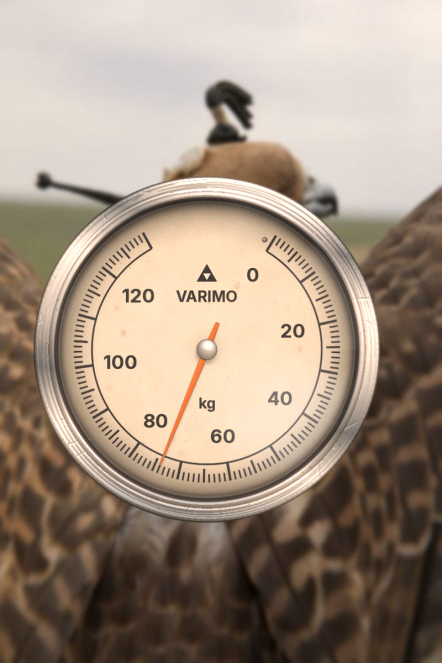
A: 74 kg
